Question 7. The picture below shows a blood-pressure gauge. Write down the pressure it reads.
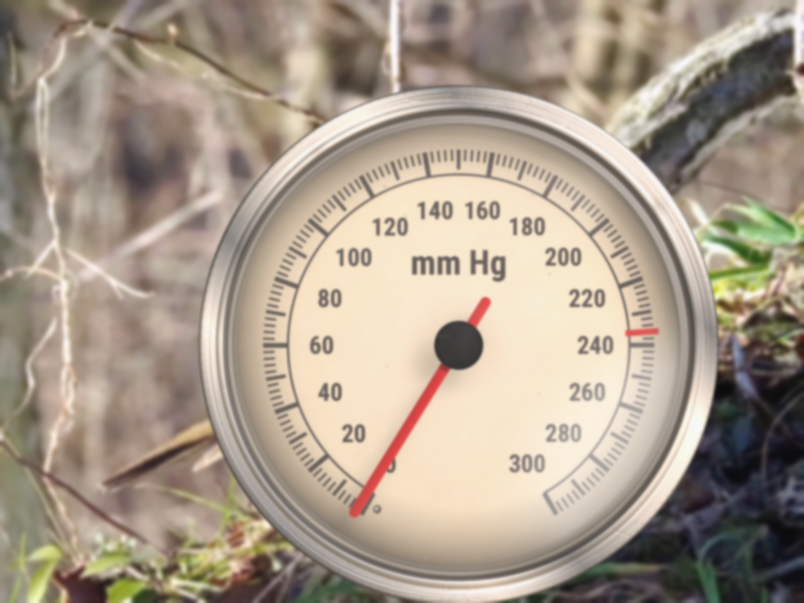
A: 2 mmHg
